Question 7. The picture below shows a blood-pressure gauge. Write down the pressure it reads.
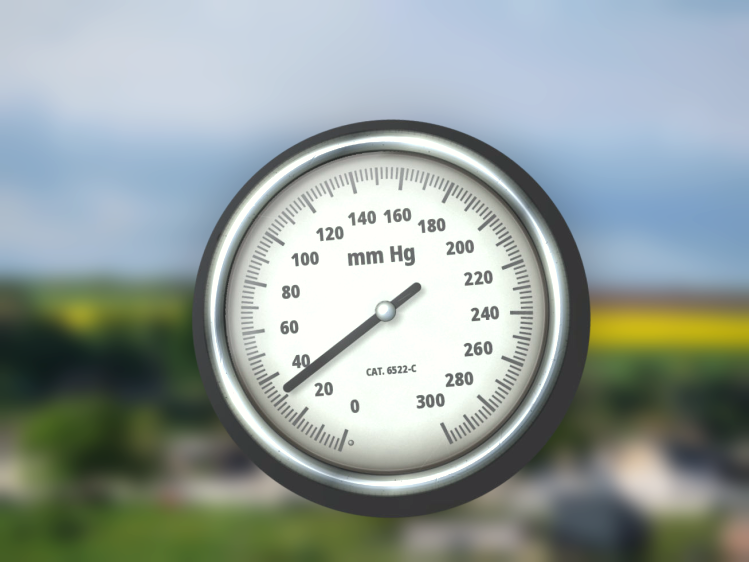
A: 32 mmHg
